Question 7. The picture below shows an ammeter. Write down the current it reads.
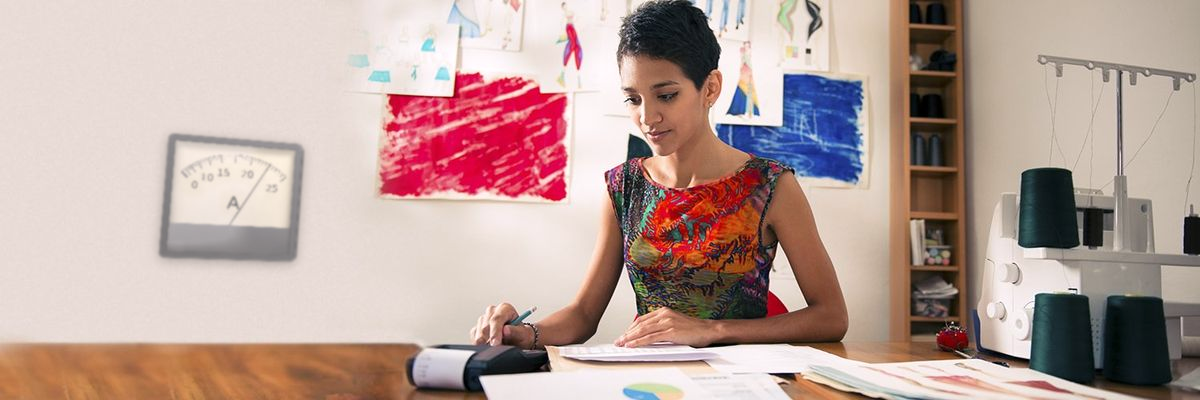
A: 22.5 A
